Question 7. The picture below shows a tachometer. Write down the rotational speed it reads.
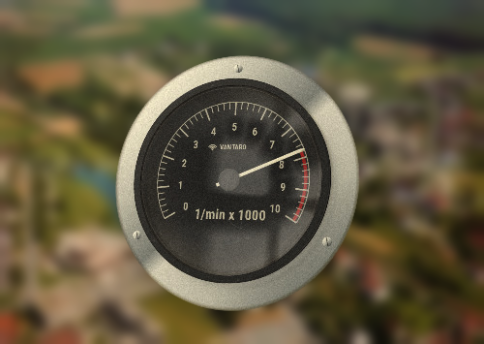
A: 7800 rpm
